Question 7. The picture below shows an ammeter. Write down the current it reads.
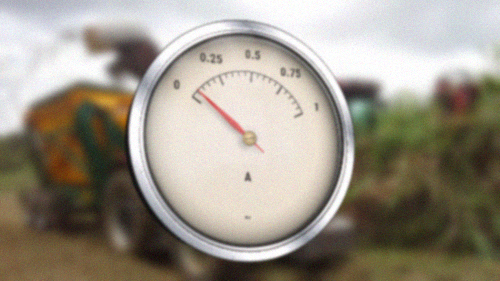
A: 0.05 A
